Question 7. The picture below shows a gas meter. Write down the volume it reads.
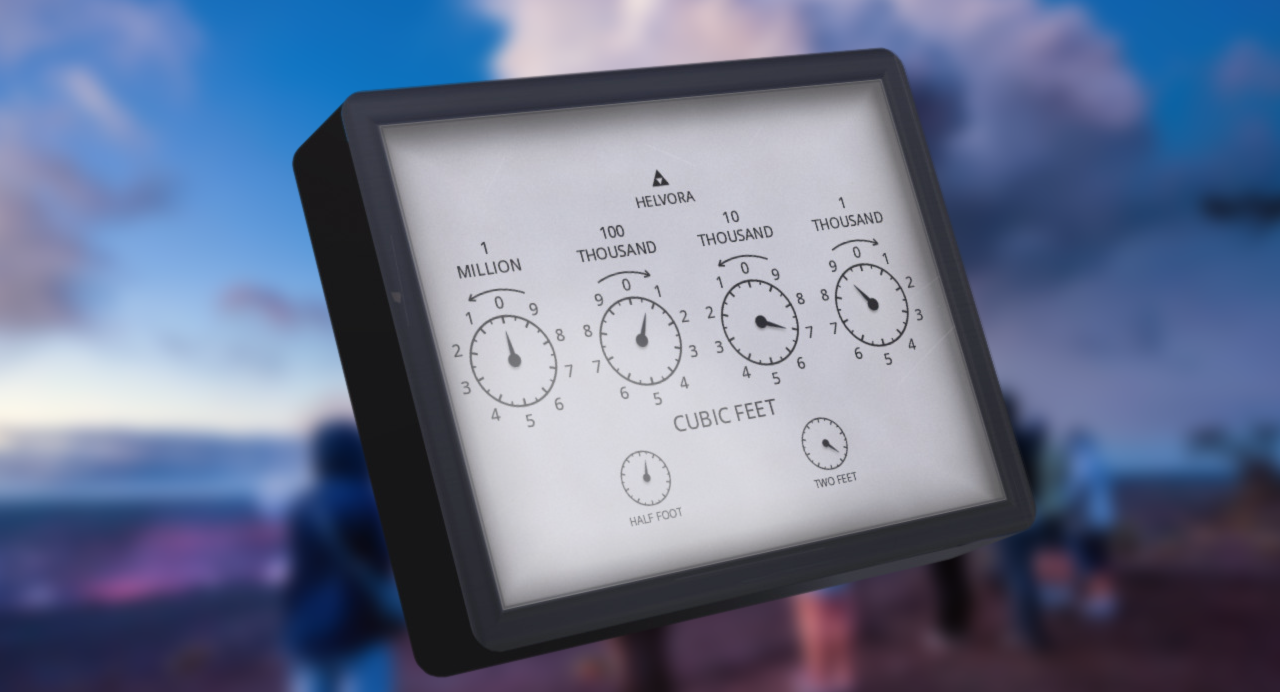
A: 6900 ft³
